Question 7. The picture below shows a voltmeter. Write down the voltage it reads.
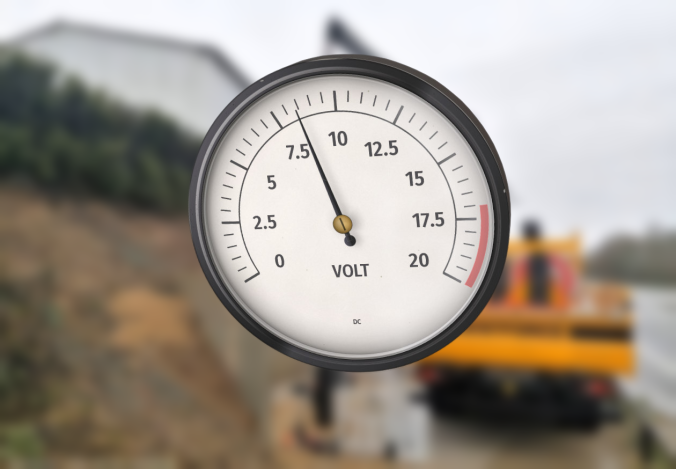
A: 8.5 V
